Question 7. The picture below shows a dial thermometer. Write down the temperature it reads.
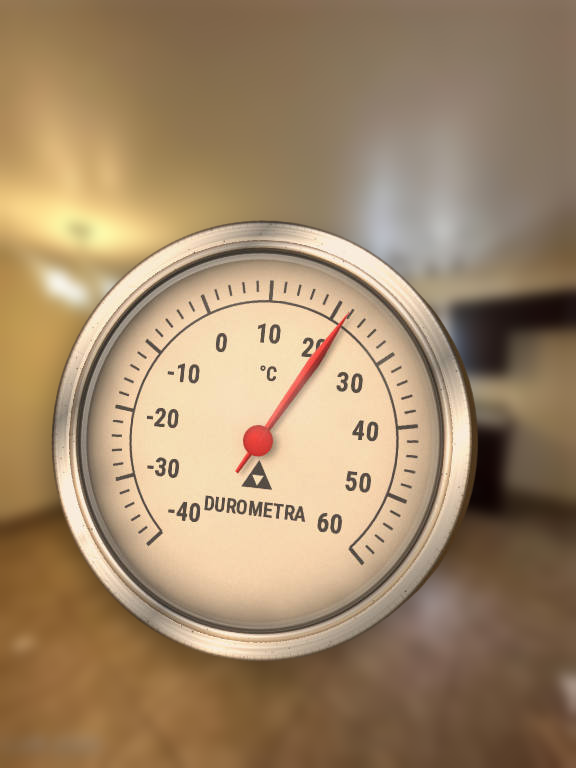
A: 22 °C
